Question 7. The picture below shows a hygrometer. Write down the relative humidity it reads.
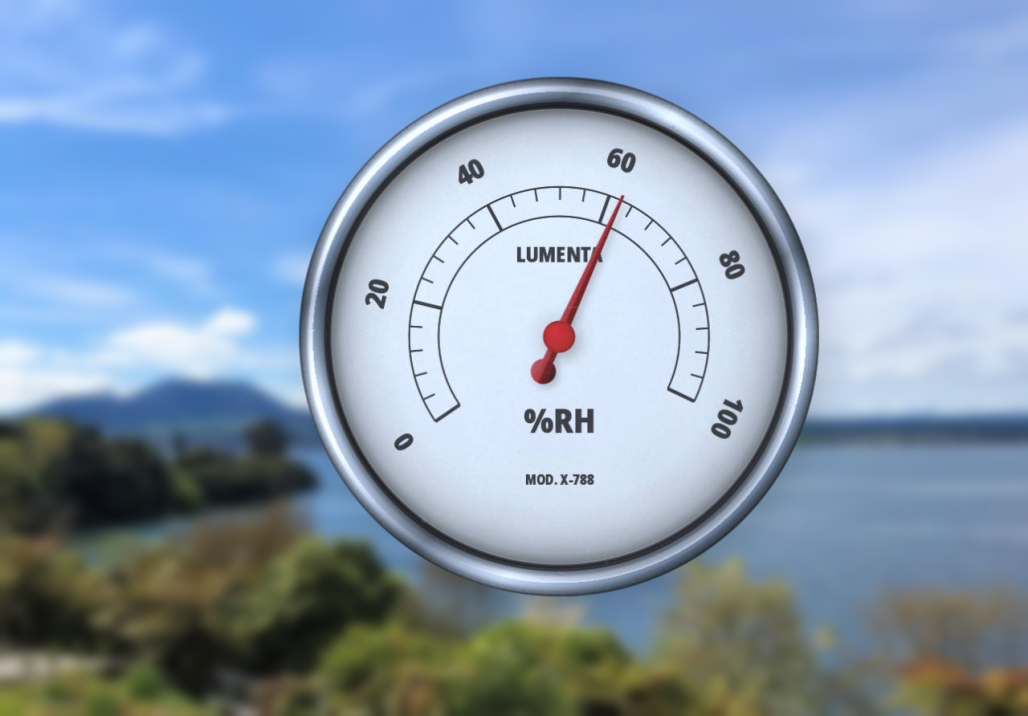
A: 62 %
